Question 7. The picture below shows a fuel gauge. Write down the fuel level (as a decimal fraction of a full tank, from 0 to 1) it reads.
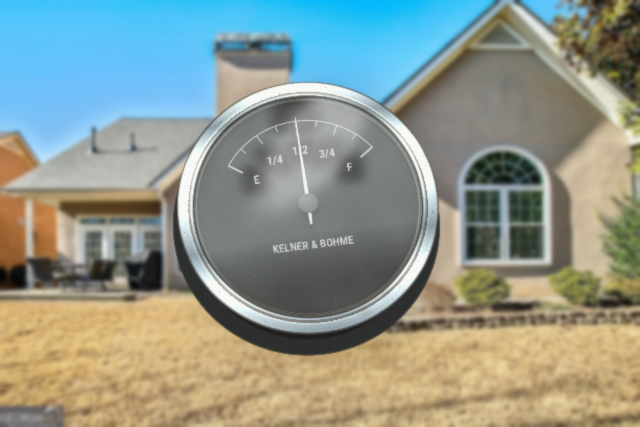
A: 0.5
